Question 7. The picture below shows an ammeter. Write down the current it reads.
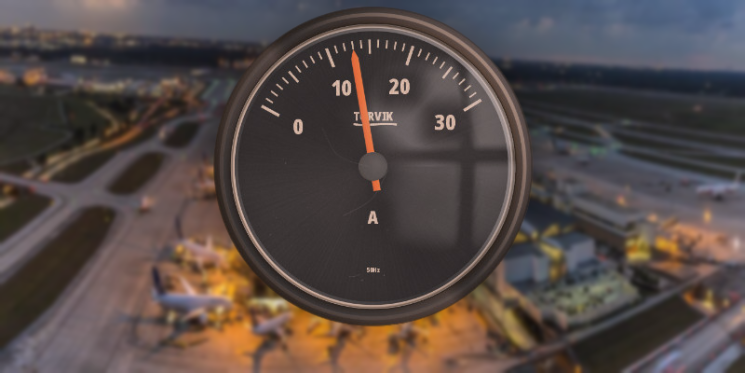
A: 13 A
